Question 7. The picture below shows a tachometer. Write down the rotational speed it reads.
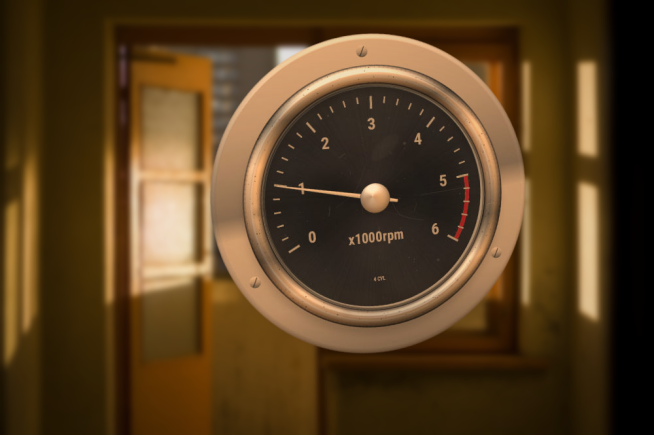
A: 1000 rpm
